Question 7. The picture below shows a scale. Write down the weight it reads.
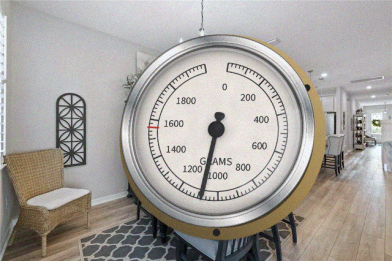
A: 1080 g
